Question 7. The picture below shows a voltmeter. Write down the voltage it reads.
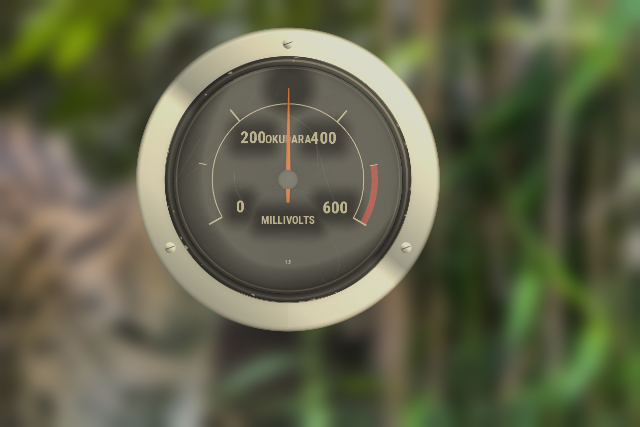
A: 300 mV
